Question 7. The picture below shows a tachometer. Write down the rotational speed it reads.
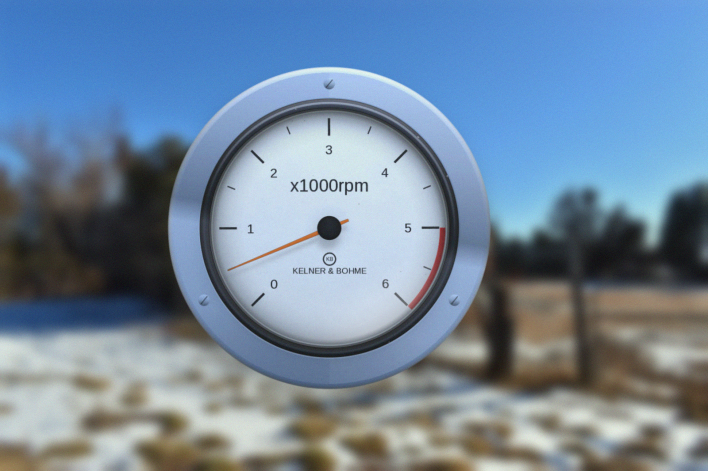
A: 500 rpm
